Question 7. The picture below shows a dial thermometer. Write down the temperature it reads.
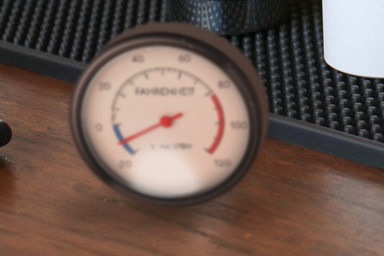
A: -10 °F
